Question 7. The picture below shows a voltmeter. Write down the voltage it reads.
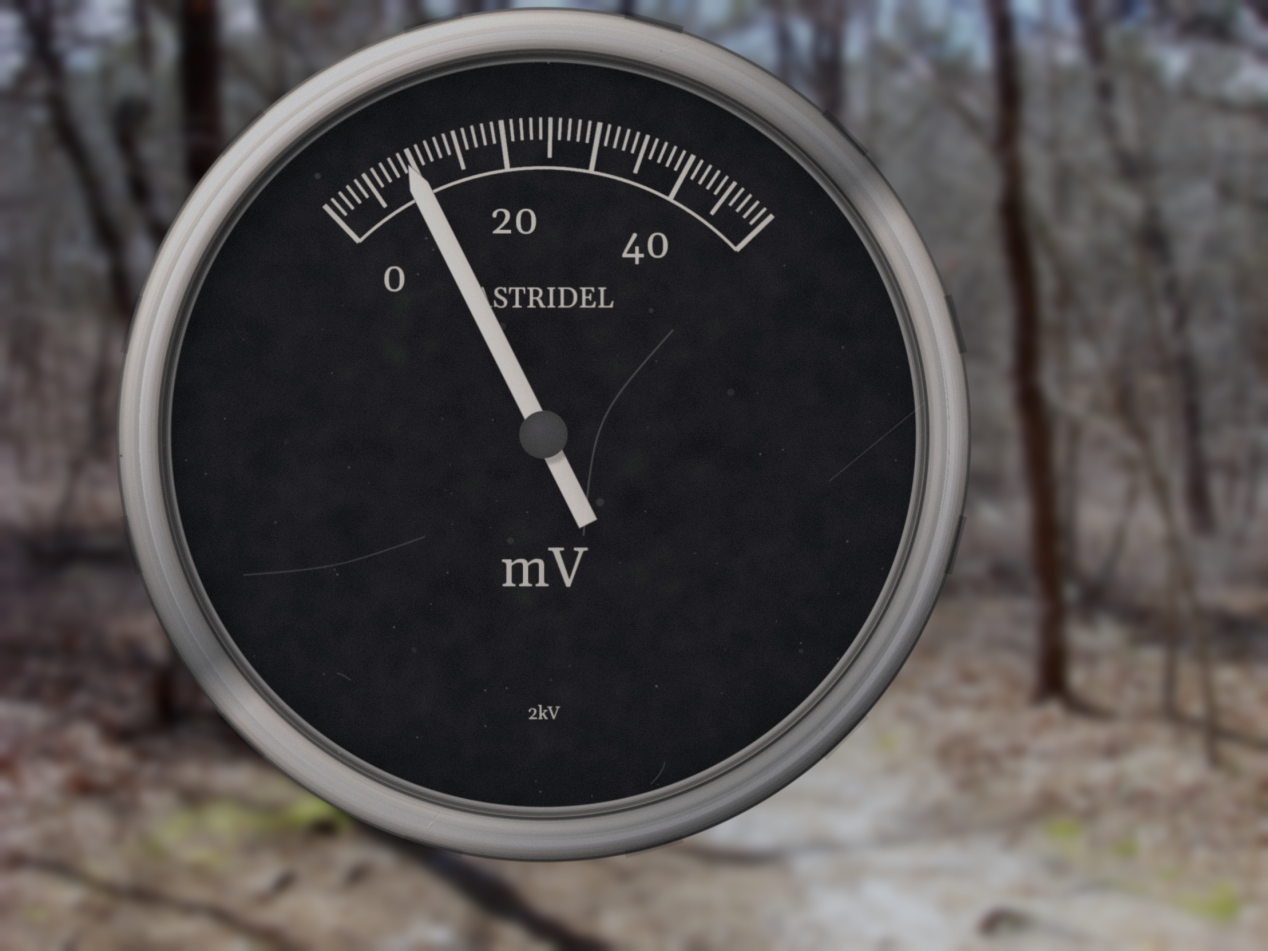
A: 9.5 mV
